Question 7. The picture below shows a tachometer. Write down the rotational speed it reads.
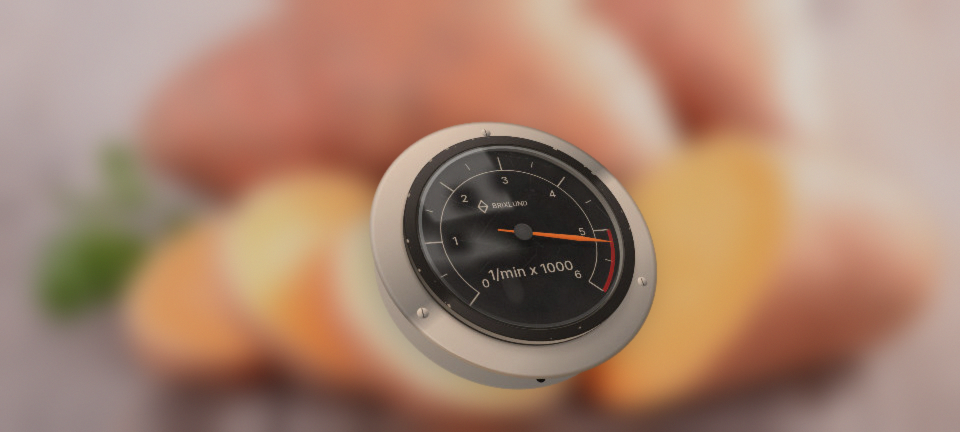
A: 5250 rpm
